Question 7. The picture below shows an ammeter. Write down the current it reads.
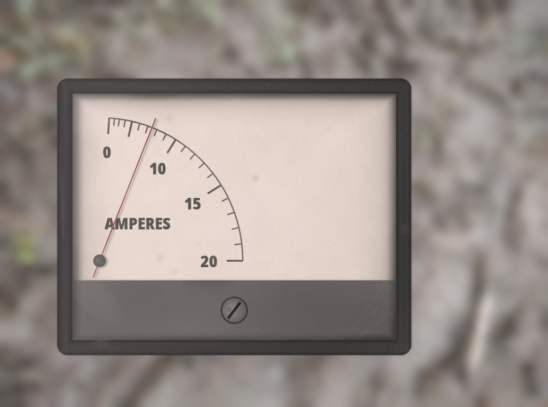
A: 7.5 A
